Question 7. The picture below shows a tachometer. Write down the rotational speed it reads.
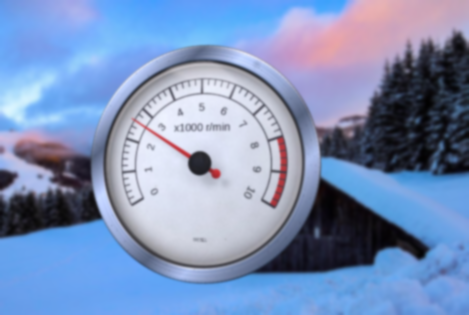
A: 2600 rpm
